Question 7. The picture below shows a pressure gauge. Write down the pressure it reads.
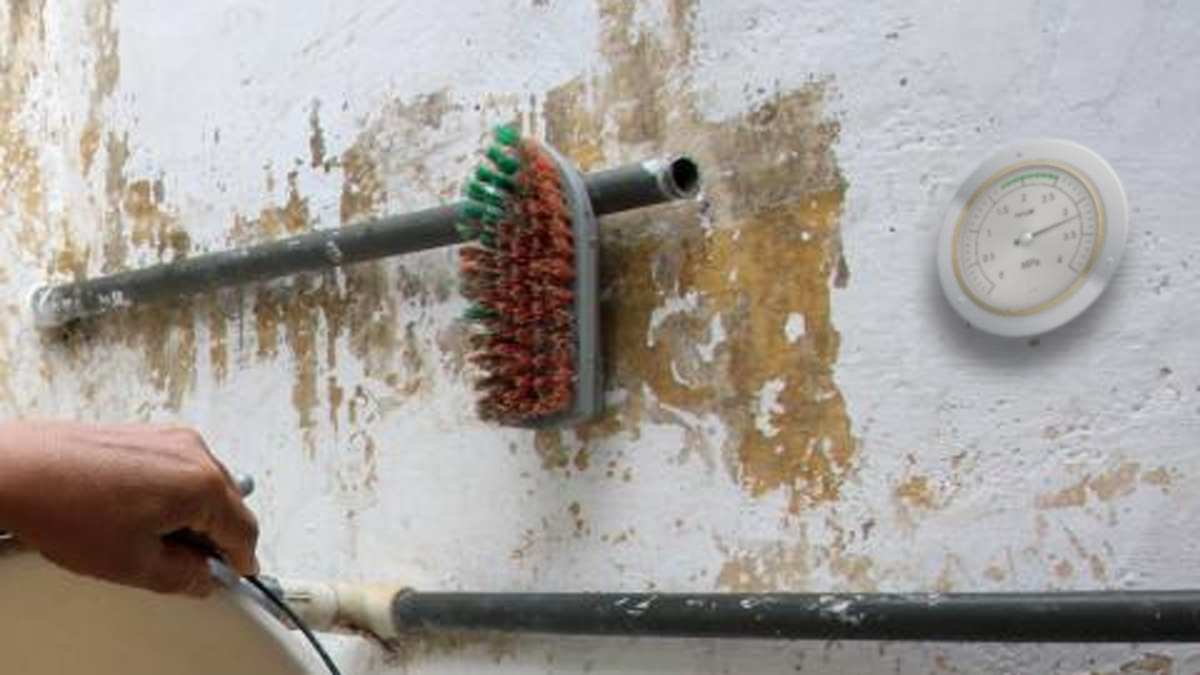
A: 3.2 MPa
